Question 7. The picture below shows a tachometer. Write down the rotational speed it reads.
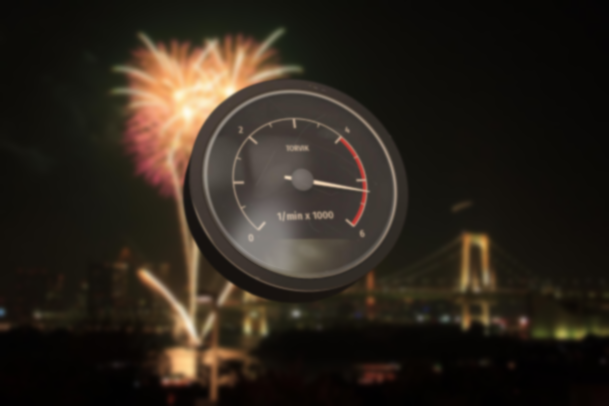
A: 5250 rpm
